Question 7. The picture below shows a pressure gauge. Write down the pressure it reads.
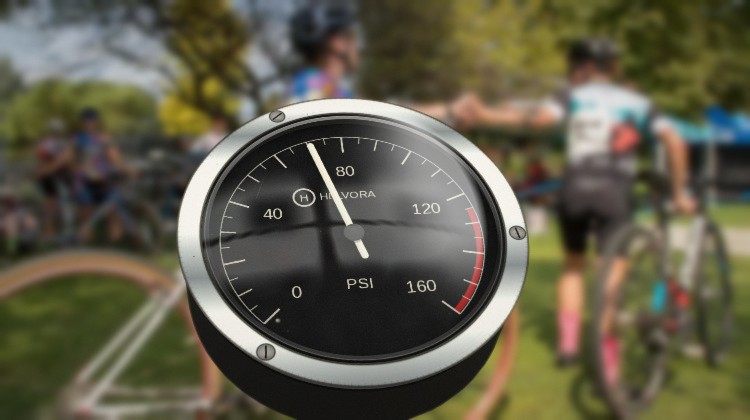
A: 70 psi
